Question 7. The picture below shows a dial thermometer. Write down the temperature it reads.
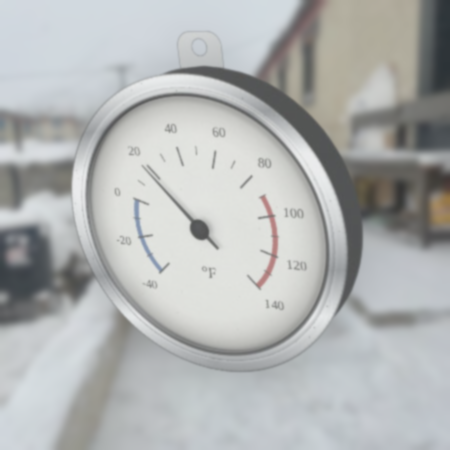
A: 20 °F
